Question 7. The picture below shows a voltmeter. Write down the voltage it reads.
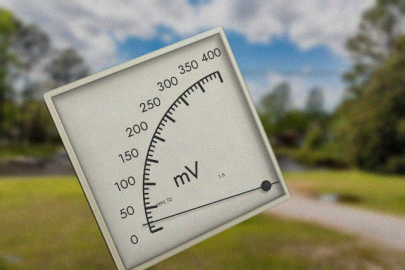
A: 20 mV
